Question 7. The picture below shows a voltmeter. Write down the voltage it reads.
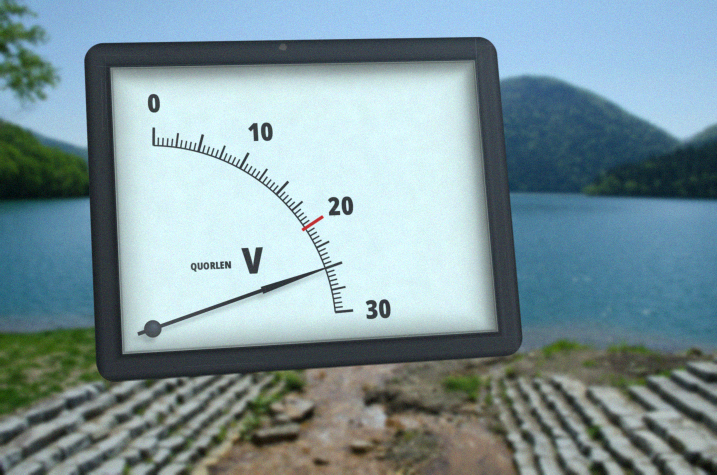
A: 25 V
